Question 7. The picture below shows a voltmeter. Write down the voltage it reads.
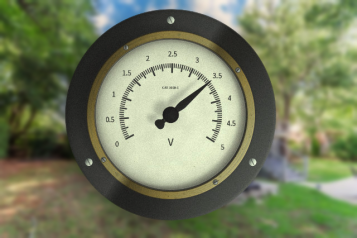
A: 3.5 V
